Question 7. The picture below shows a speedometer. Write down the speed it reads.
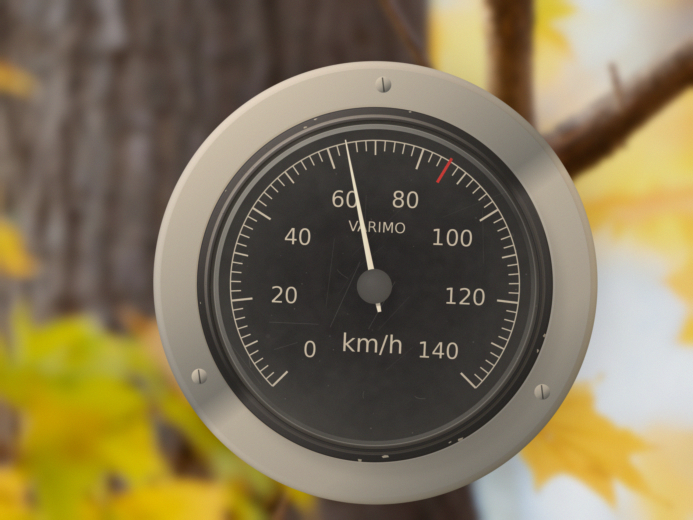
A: 64 km/h
